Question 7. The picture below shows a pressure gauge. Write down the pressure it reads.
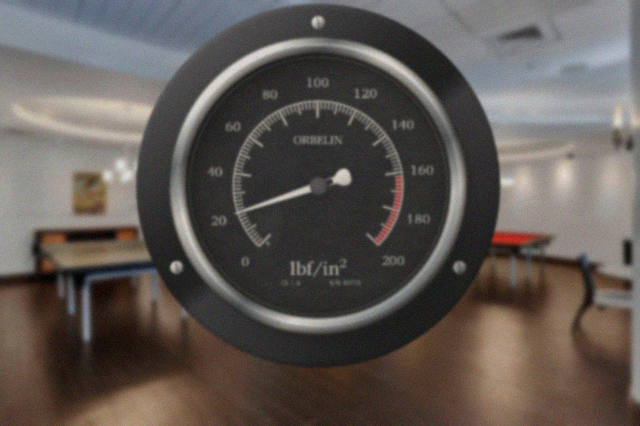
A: 20 psi
